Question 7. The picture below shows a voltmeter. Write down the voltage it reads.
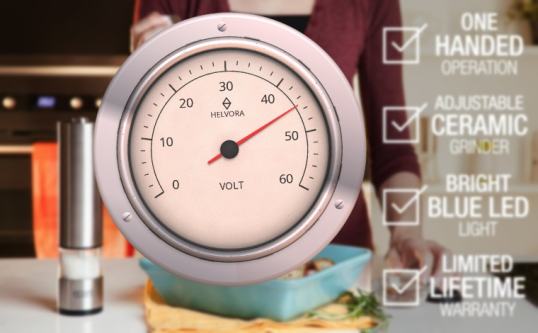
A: 45 V
